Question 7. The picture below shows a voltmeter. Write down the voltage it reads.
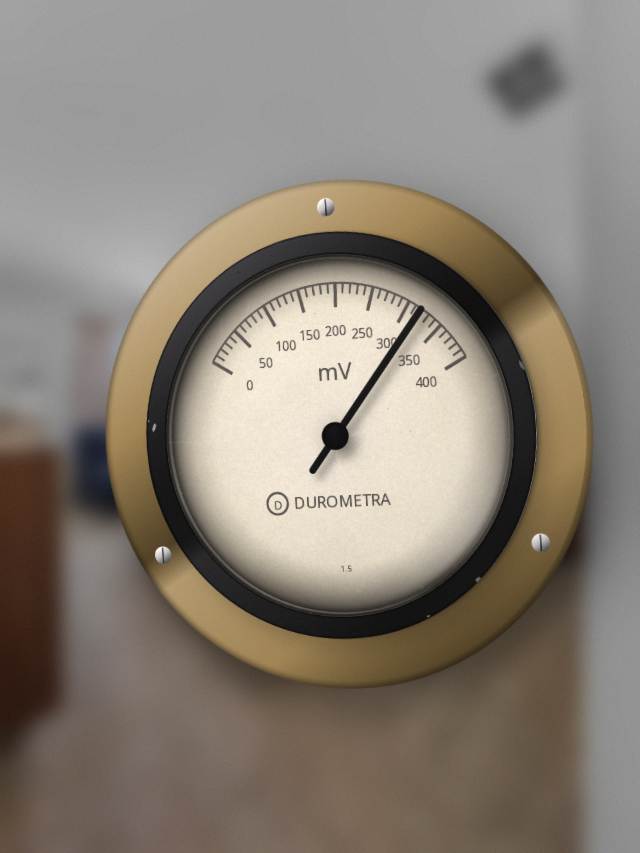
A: 320 mV
